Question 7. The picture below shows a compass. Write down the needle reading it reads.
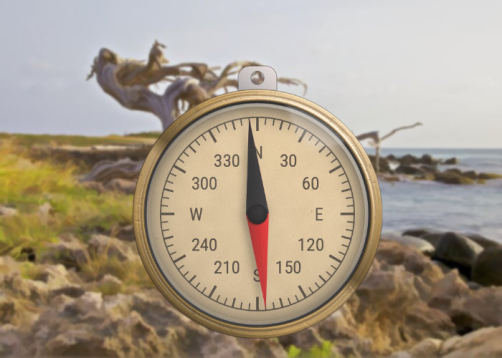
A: 175 °
